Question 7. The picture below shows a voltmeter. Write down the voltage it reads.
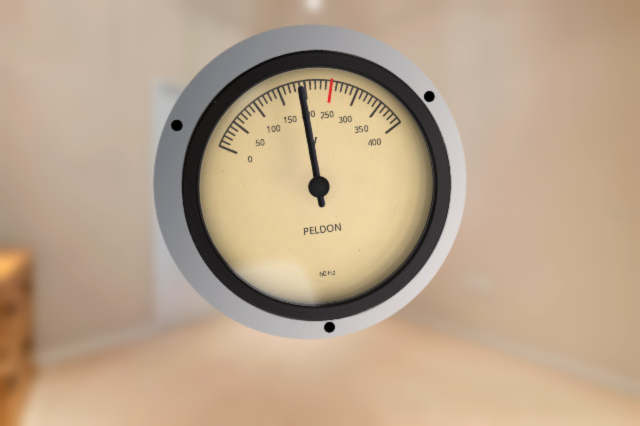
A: 190 V
